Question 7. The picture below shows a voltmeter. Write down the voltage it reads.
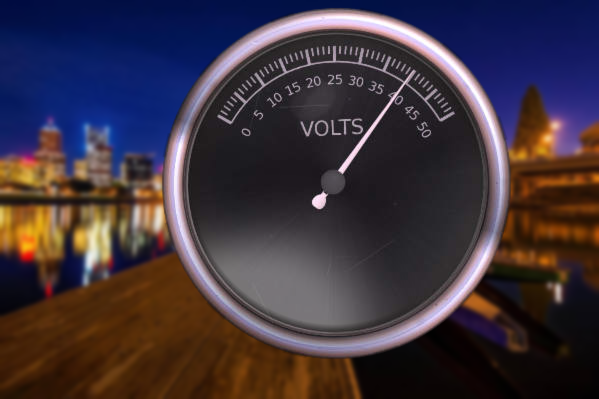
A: 40 V
